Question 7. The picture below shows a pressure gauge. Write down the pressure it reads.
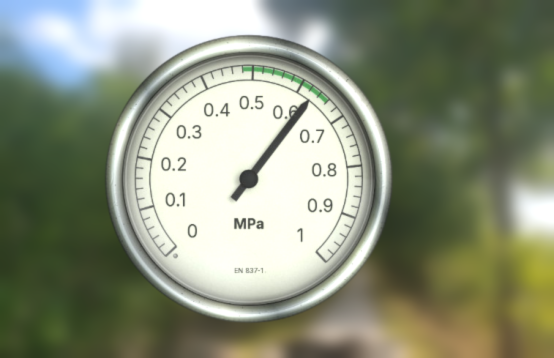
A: 0.63 MPa
